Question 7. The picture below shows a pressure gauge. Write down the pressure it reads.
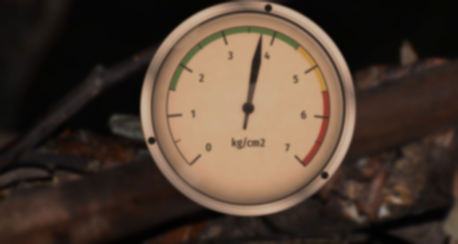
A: 3.75 kg/cm²
